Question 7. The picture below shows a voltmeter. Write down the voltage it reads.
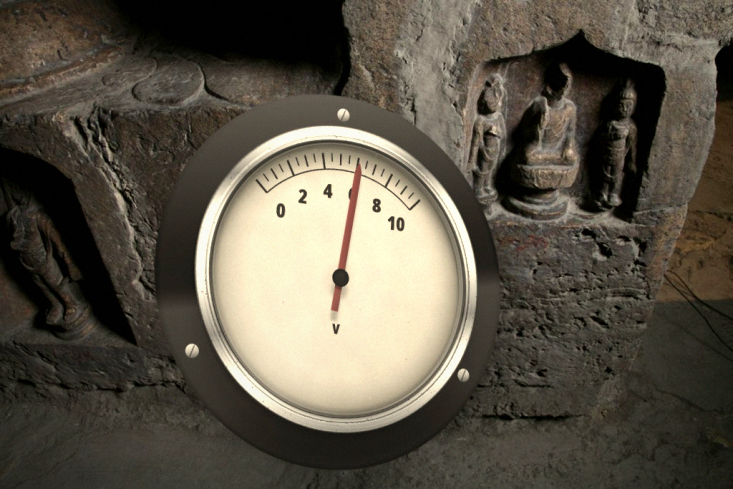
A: 6 V
